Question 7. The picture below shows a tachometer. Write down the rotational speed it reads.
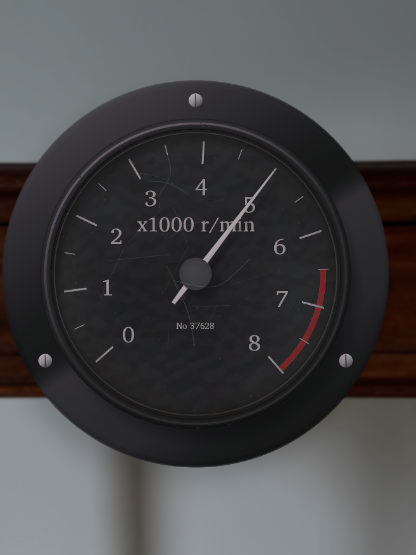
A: 5000 rpm
